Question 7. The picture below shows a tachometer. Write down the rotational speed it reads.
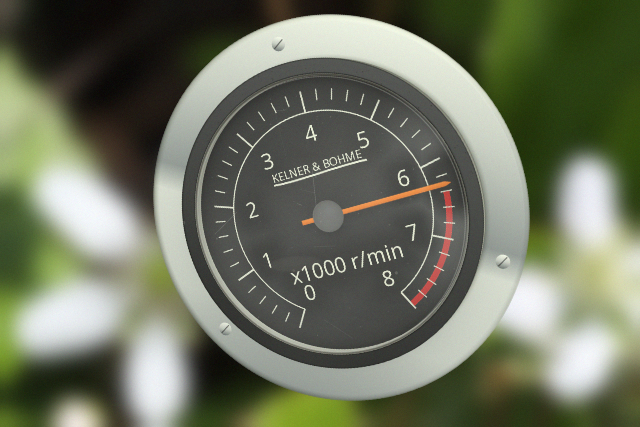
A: 6300 rpm
